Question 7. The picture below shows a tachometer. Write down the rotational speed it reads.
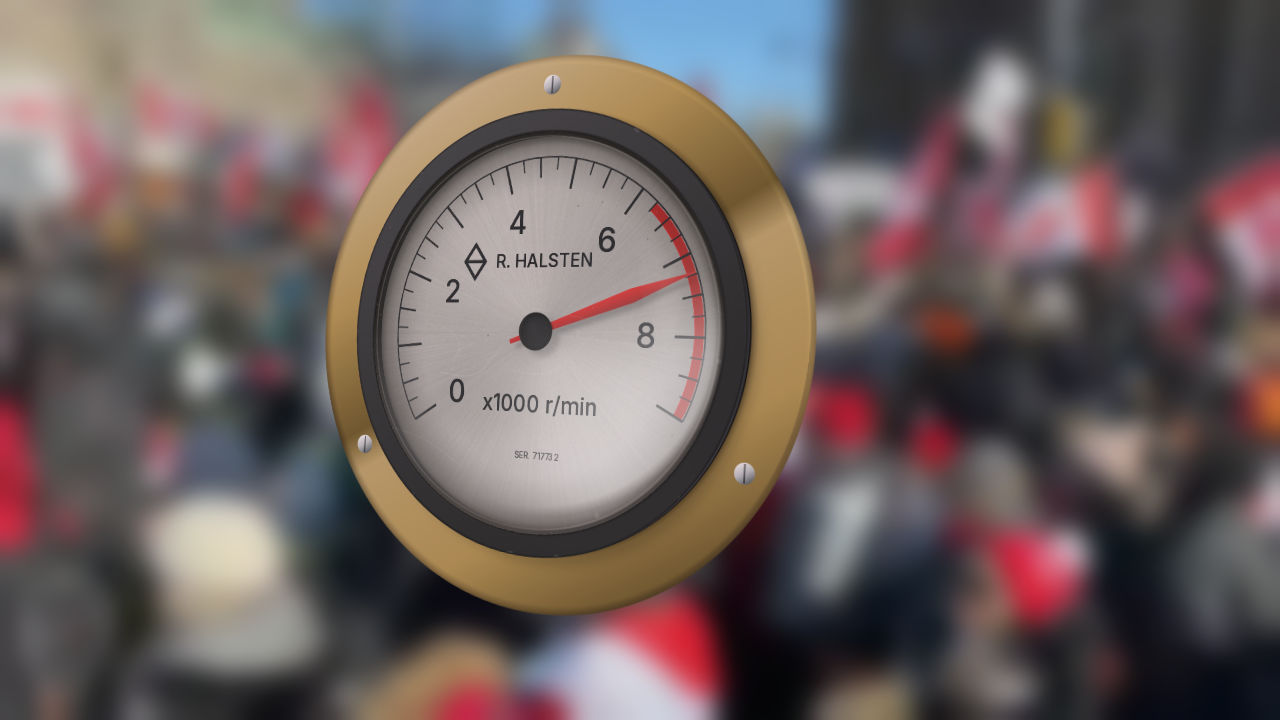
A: 7250 rpm
